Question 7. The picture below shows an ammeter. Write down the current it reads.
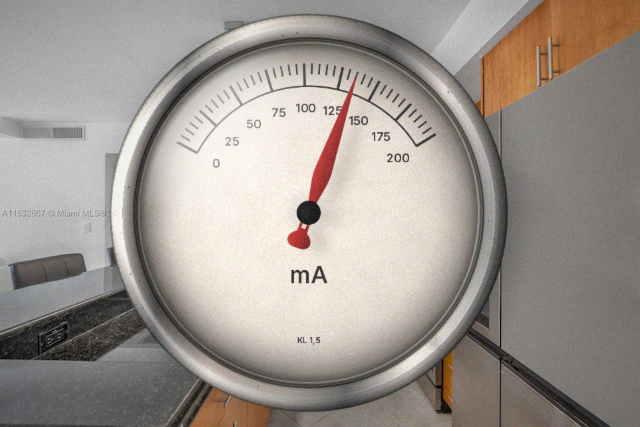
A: 135 mA
